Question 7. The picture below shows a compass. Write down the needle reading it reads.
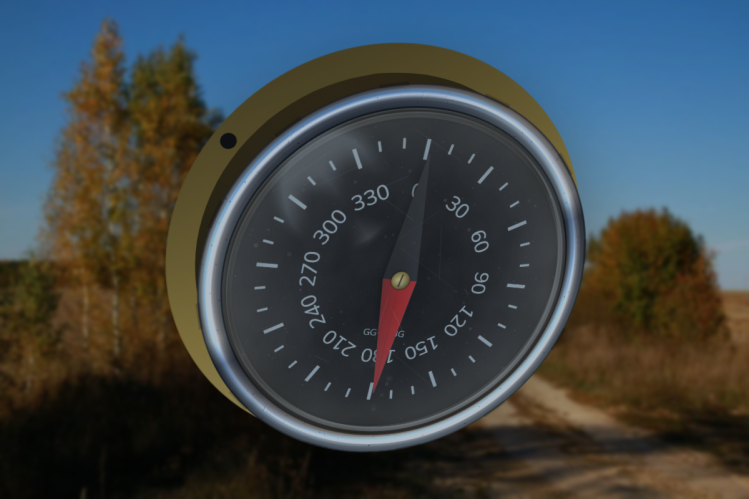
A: 180 °
